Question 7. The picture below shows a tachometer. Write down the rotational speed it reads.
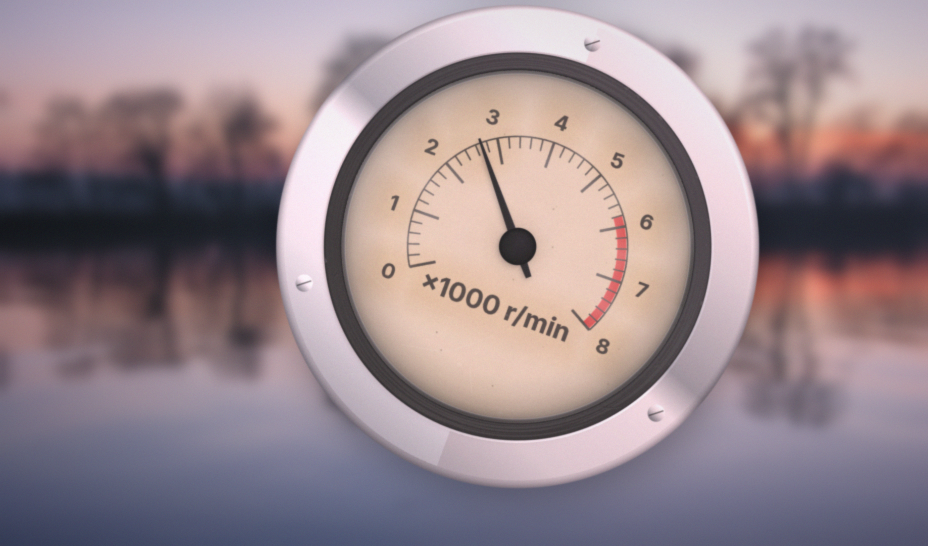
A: 2700 rpm
